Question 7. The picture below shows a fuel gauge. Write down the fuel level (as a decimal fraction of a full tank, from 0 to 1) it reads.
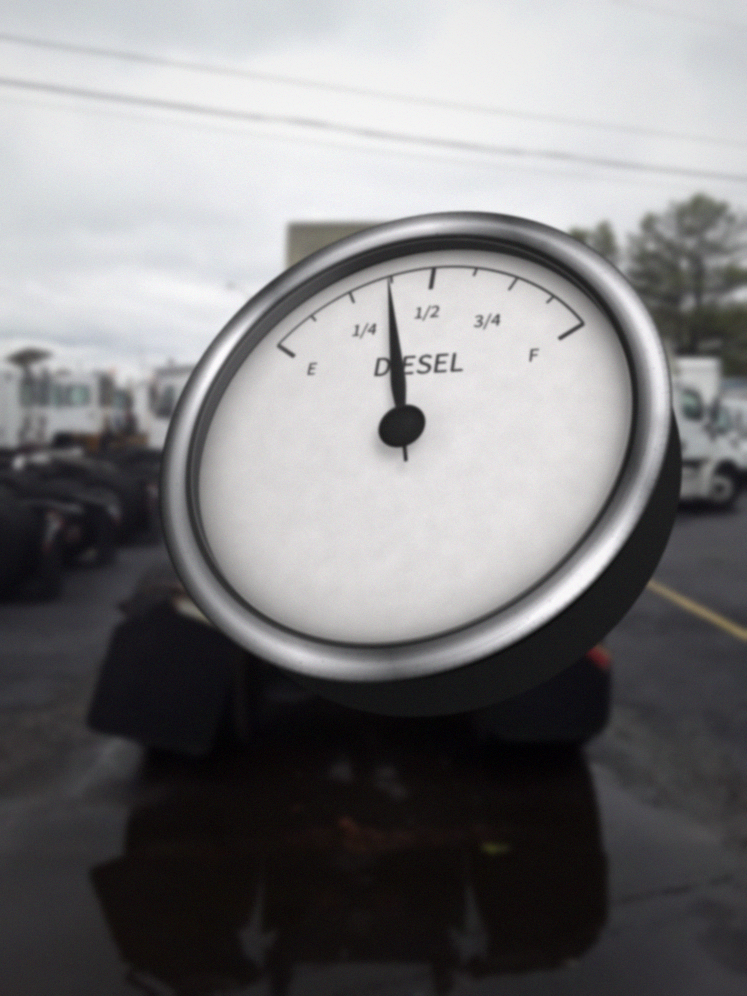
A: 0.375
